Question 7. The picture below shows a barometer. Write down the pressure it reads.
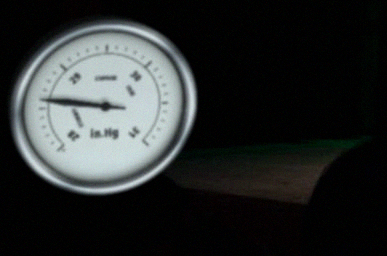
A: 28.6 inHg
